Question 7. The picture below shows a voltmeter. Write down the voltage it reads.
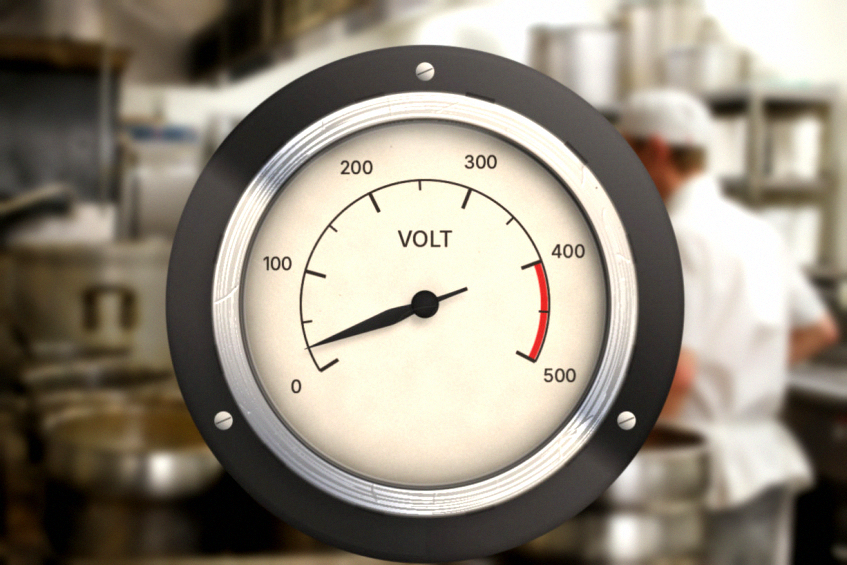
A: 25 V
